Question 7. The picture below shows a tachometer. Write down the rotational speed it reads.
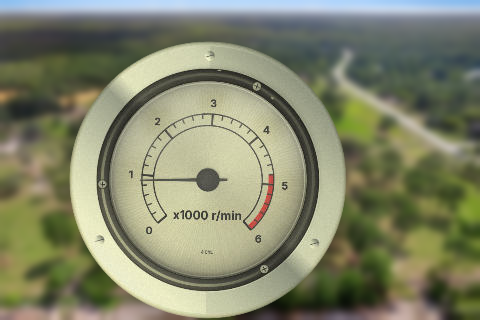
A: 900 rpm
